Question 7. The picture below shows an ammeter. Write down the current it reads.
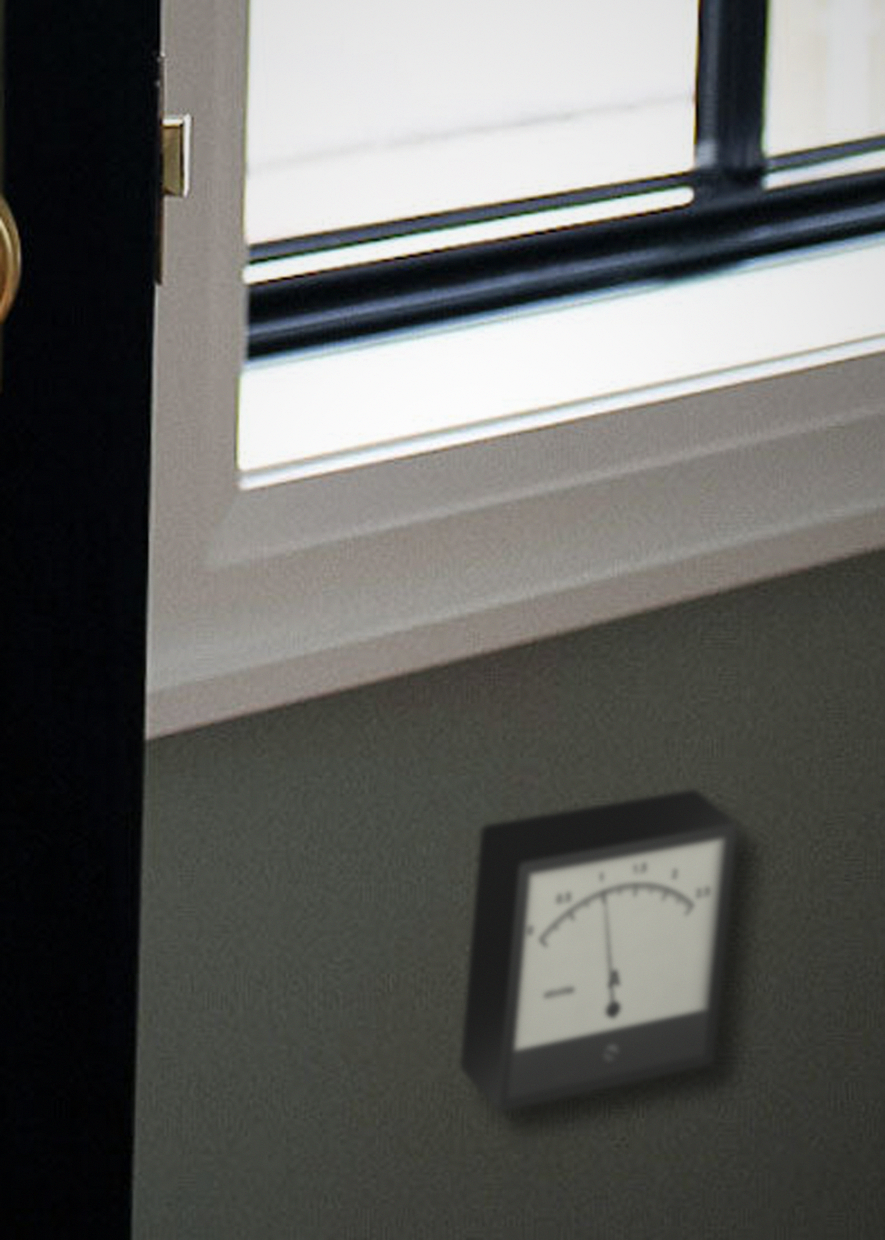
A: 1 A
